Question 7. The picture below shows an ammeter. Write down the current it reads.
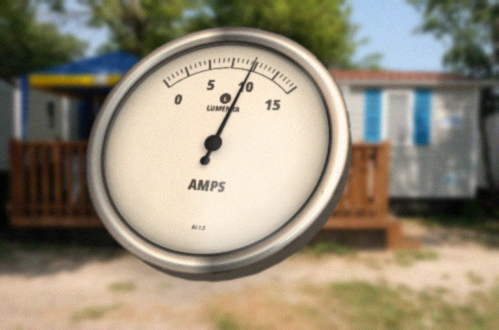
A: 10 A
